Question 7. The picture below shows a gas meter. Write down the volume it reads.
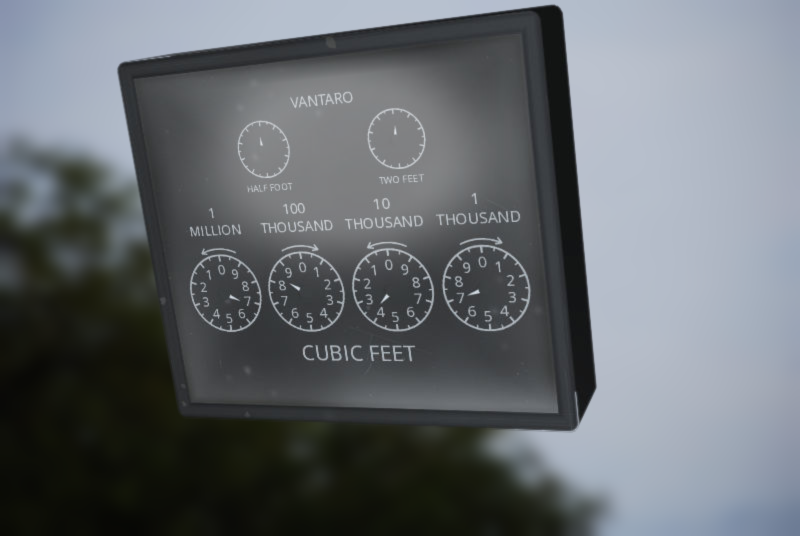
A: 683700 ft³
